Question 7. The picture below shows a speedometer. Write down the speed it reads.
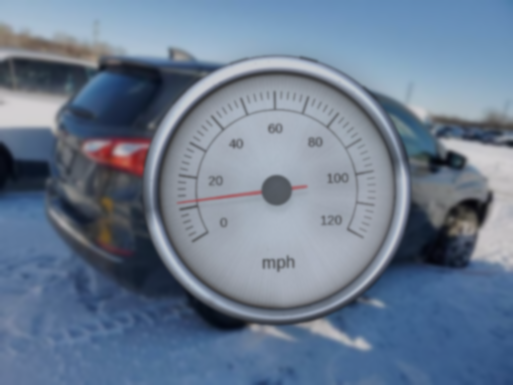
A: 12 mph
